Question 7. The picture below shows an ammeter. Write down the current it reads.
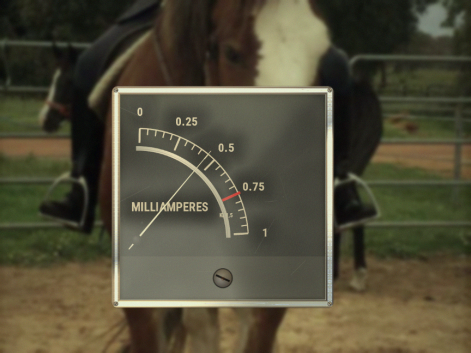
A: 0.45 mA
